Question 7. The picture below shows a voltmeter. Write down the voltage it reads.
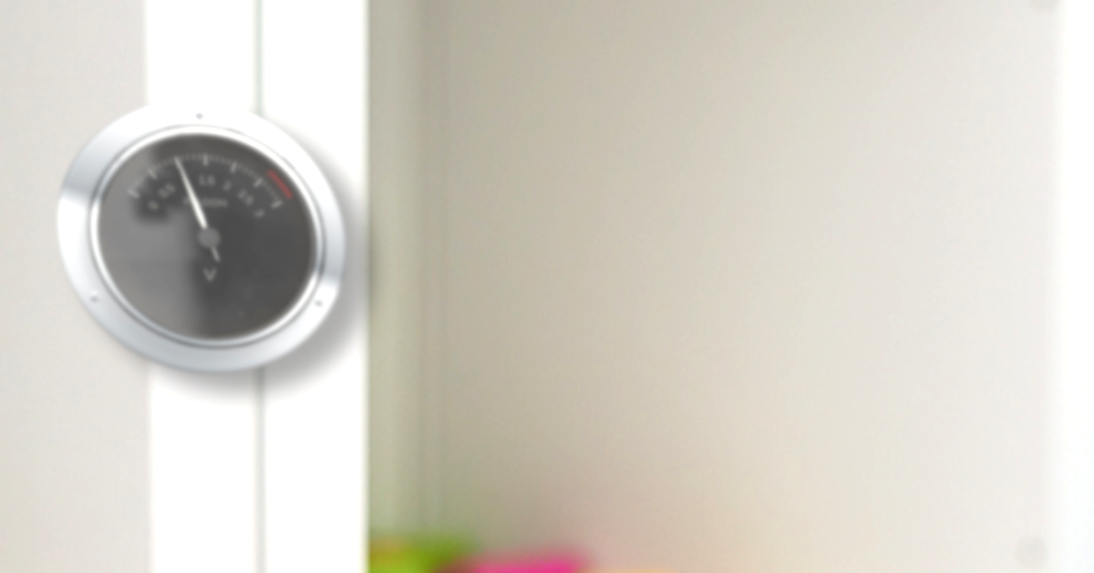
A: 1 V
